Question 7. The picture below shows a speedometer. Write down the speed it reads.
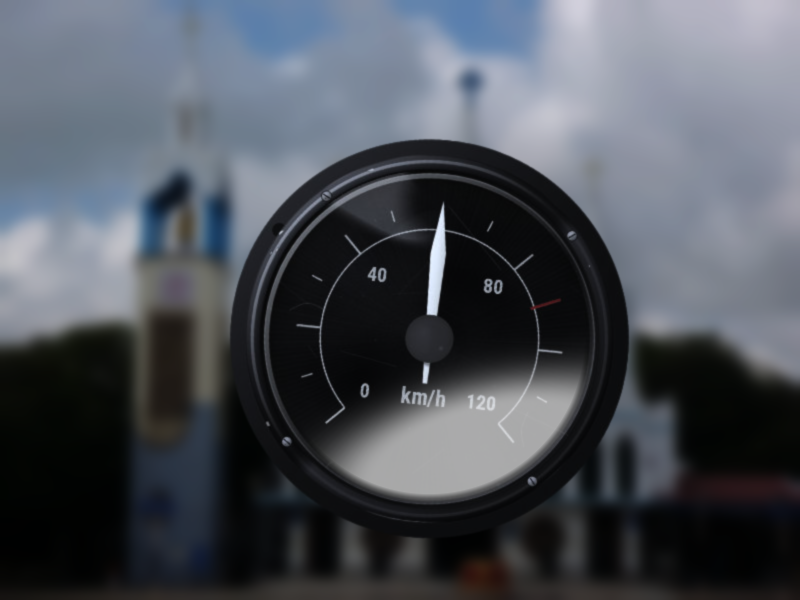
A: 60 km/h
